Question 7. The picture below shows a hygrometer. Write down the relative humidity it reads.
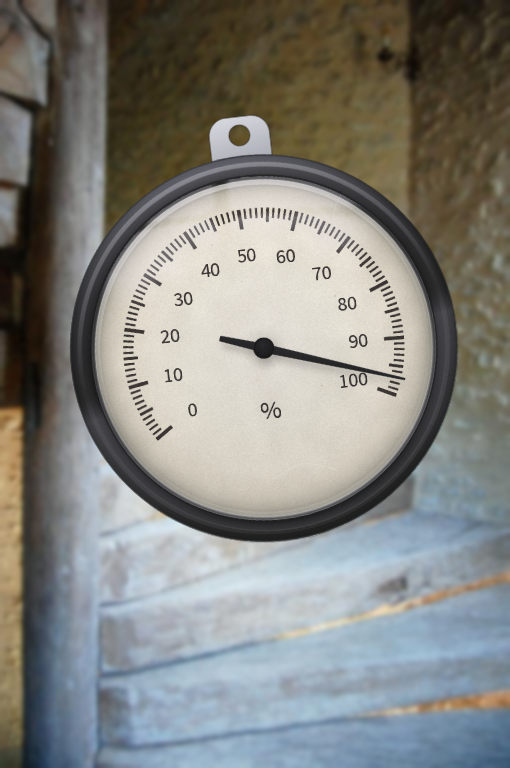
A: 97 %
